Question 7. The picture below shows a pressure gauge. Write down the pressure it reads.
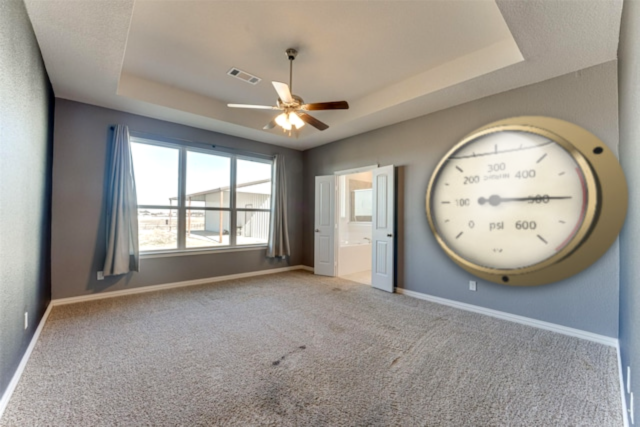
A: 500 psi
